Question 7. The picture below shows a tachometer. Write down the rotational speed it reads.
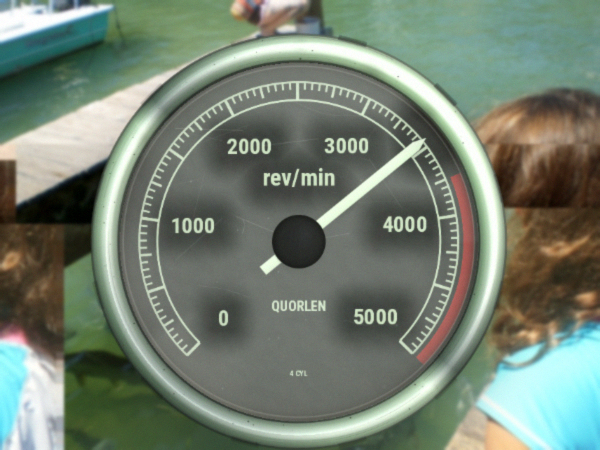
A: 3450 rpm
